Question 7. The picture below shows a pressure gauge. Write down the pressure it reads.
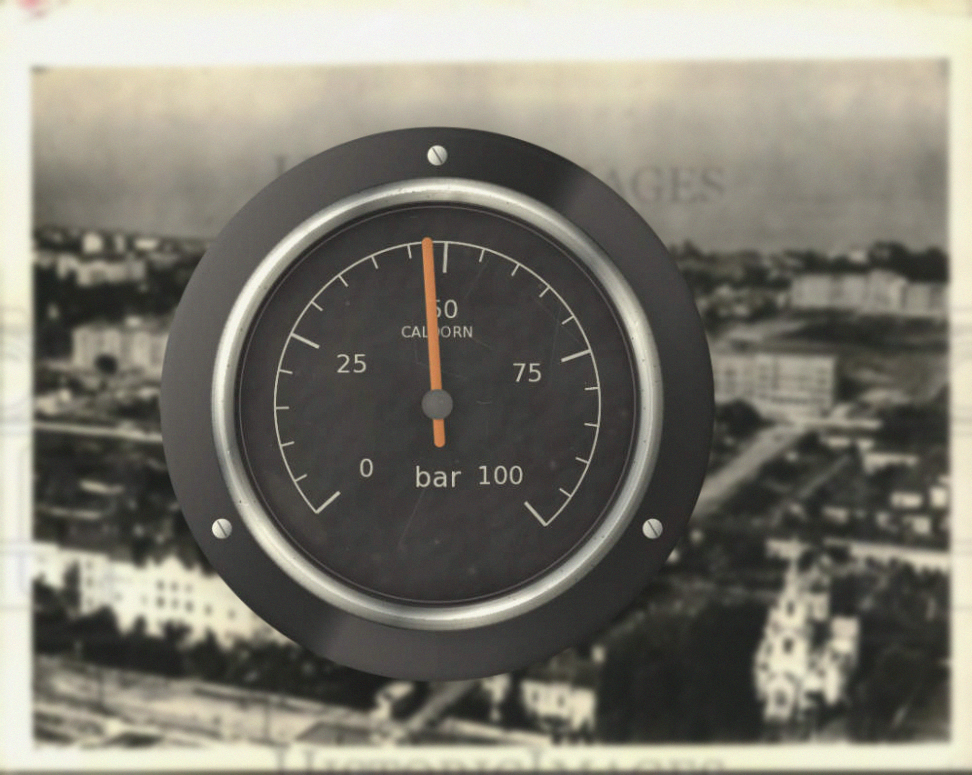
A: 47.5 bar
